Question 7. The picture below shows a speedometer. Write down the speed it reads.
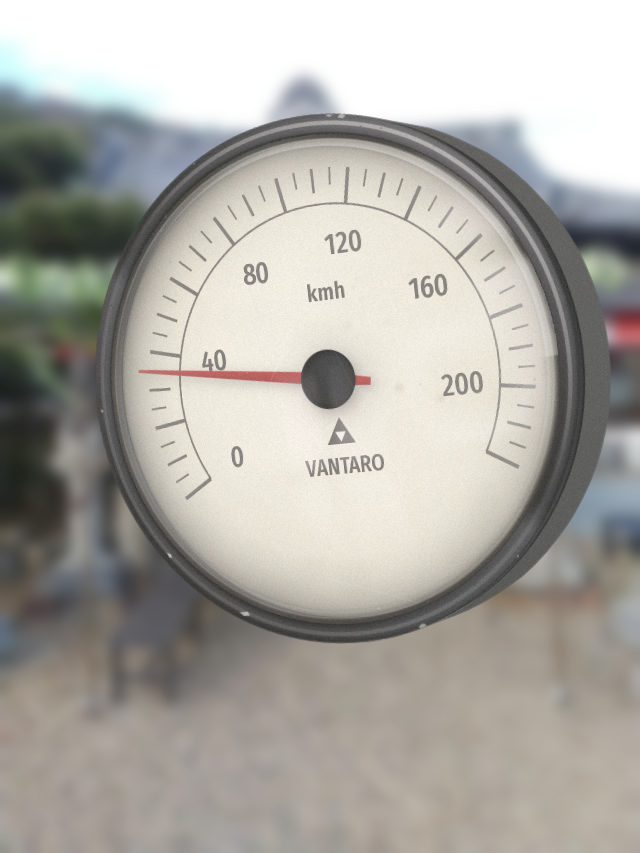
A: 35 km/h
